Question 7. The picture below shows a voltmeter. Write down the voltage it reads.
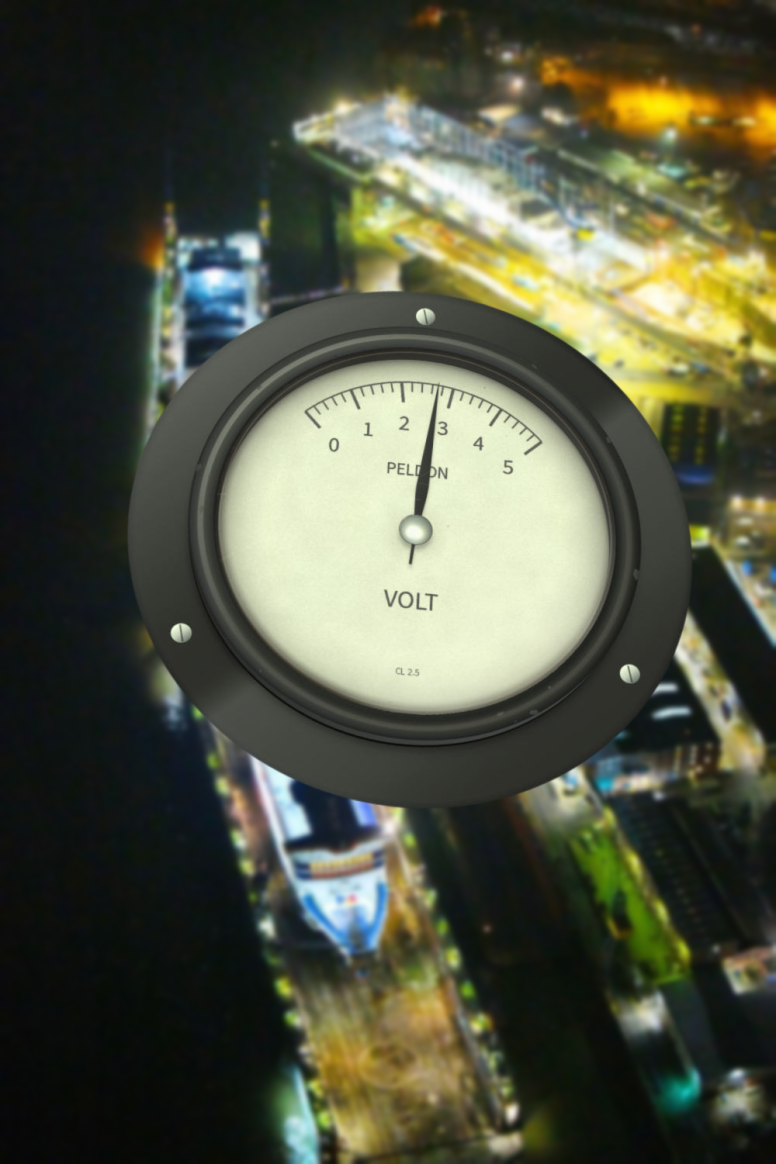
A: 2.7 V
